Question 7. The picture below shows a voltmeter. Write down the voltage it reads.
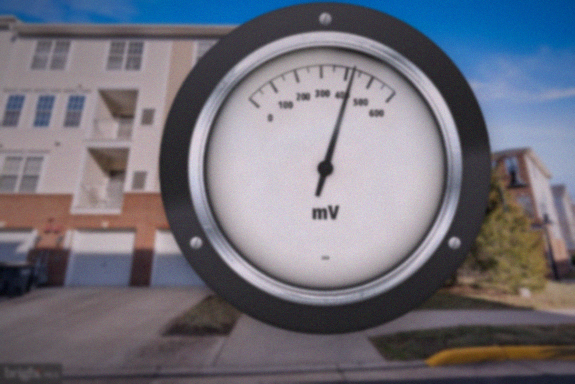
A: 425 mV
